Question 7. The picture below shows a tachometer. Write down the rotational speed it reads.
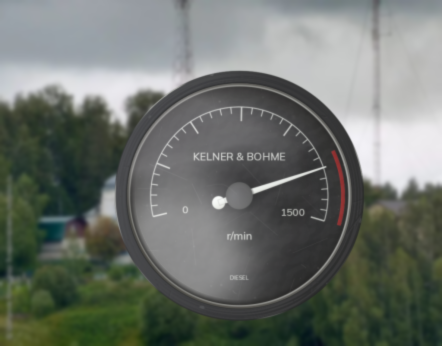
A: 1250 rpm
